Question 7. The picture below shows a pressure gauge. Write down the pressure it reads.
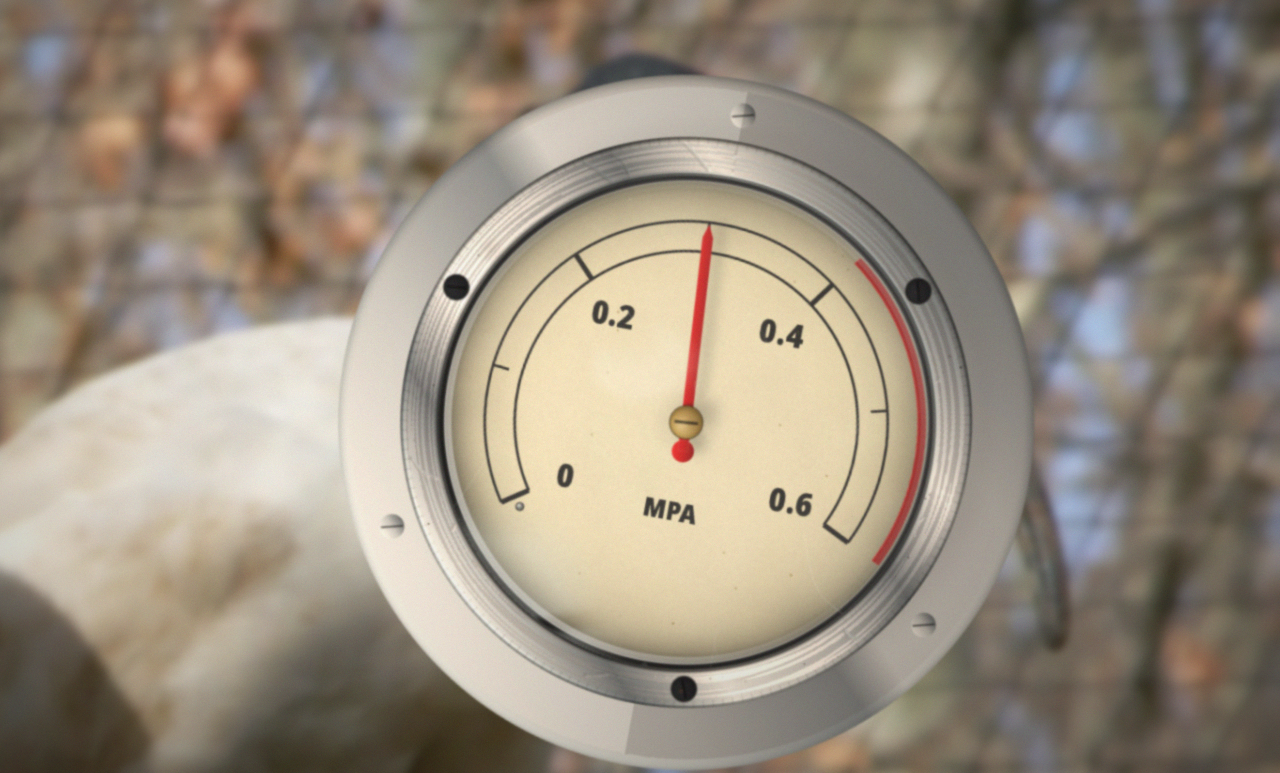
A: 0.3 MPa
